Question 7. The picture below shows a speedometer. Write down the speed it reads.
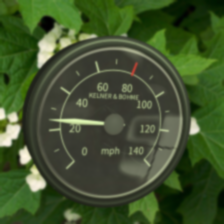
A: 25 mph
